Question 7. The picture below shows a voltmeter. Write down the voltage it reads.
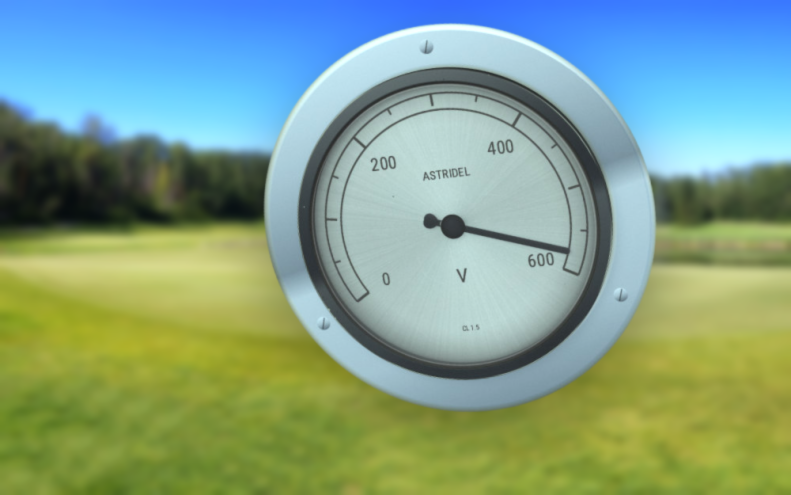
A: 575 V
